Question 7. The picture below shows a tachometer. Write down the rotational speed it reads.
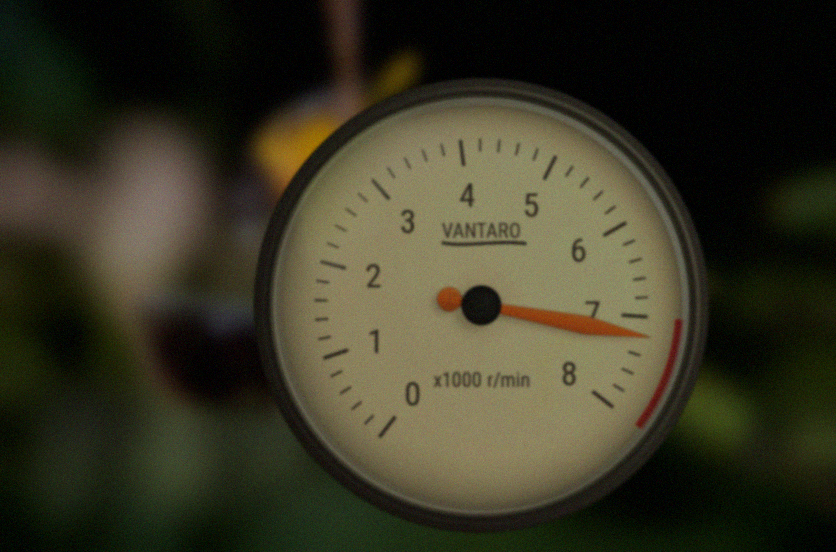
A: 7200 rpm
